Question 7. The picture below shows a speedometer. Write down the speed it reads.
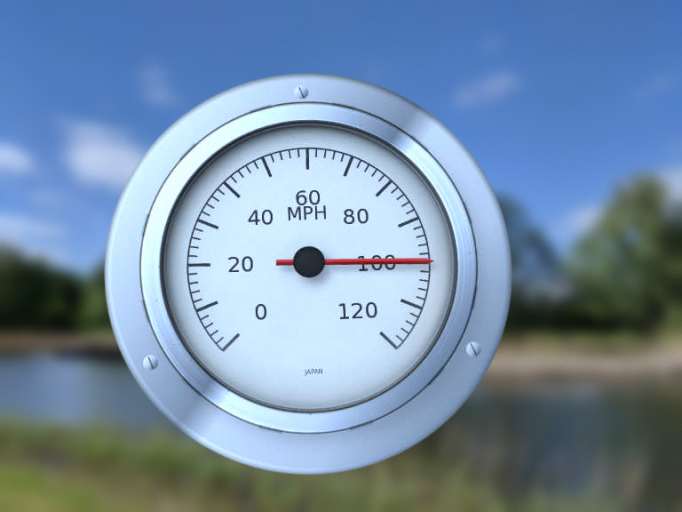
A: 100 mph
